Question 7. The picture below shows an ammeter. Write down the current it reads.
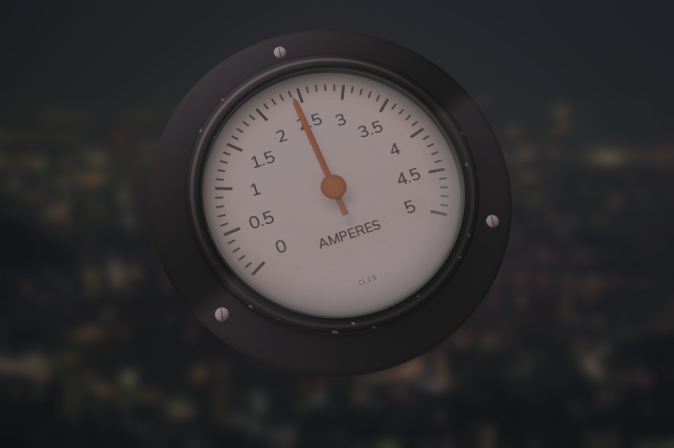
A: 2.4 A
